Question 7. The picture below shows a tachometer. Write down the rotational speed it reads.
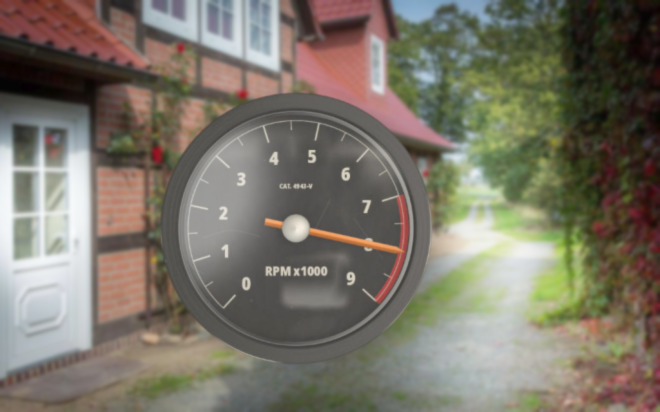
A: 8000 rpm
